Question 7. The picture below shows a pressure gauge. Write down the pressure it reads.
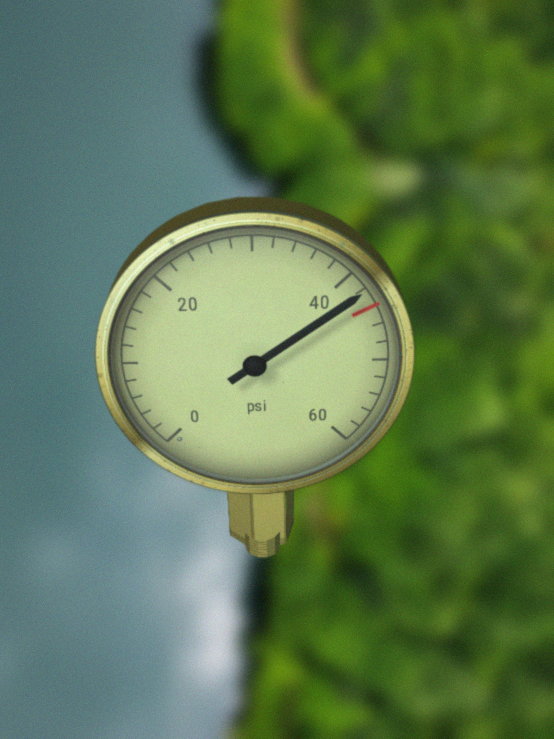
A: 42 psi
